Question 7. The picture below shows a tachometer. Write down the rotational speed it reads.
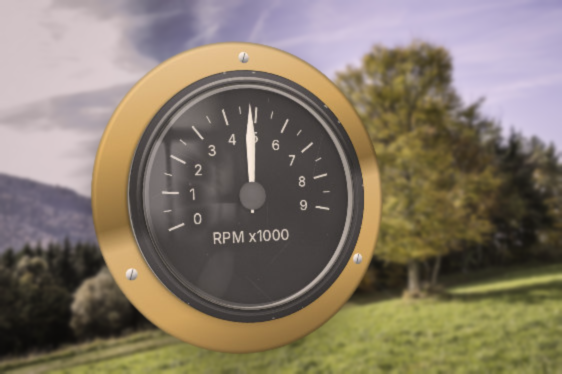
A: 4750 rpm
